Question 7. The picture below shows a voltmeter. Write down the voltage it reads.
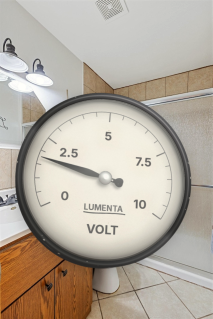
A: 1.75 V
